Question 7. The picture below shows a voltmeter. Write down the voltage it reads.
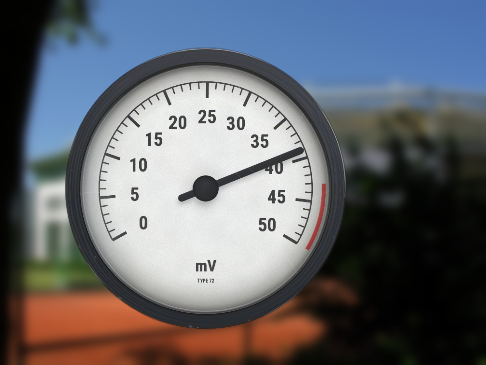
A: 39 mV
